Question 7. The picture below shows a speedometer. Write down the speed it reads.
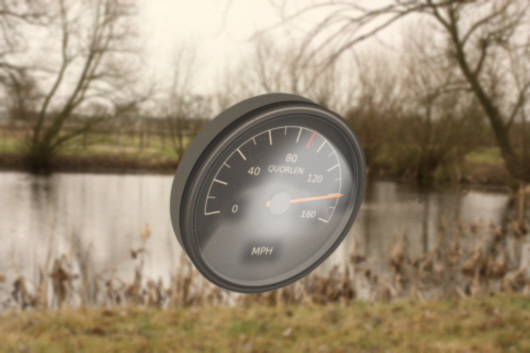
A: 140 mph
